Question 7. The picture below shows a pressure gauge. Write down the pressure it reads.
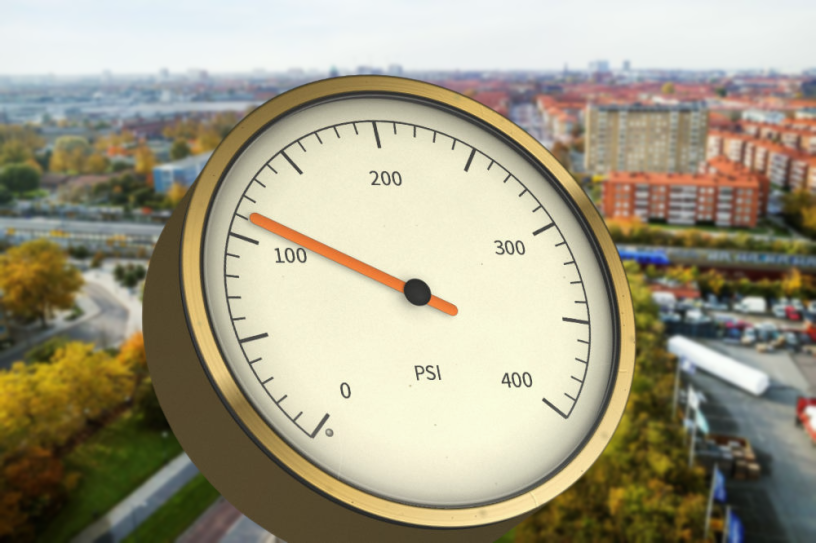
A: 110 psi
